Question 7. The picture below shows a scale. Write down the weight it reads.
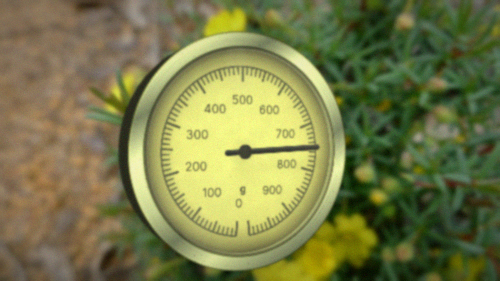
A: 750 g
